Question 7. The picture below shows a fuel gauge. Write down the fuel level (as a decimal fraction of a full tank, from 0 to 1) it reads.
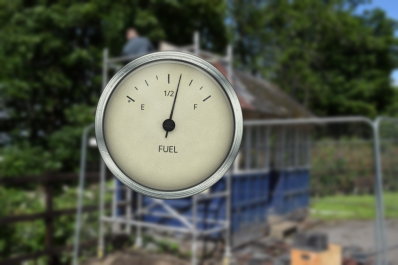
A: 0.625
